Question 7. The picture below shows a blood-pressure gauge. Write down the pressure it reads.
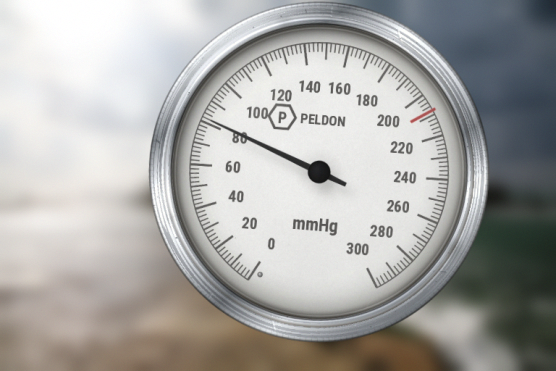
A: 82 mmHg
